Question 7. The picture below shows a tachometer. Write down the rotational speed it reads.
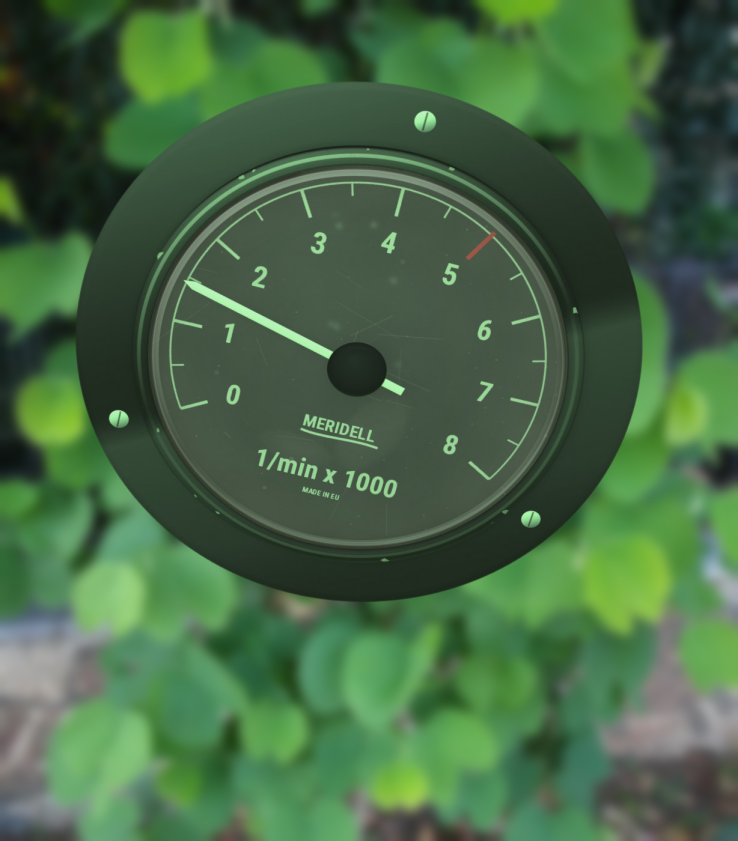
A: 1500 rpm
